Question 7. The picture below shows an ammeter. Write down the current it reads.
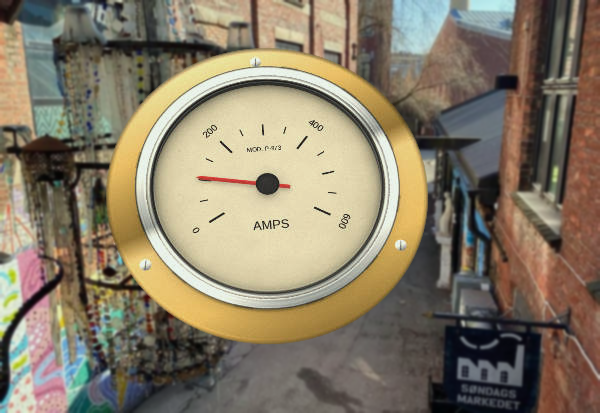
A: 100 A
